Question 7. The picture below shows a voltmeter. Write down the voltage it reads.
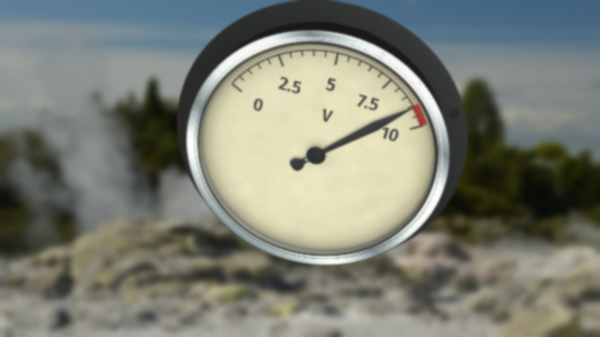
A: 9 V
